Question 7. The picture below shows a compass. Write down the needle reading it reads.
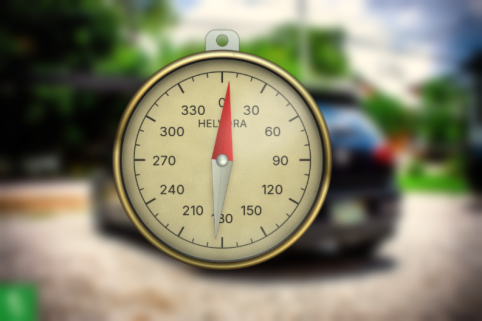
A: 5 °
